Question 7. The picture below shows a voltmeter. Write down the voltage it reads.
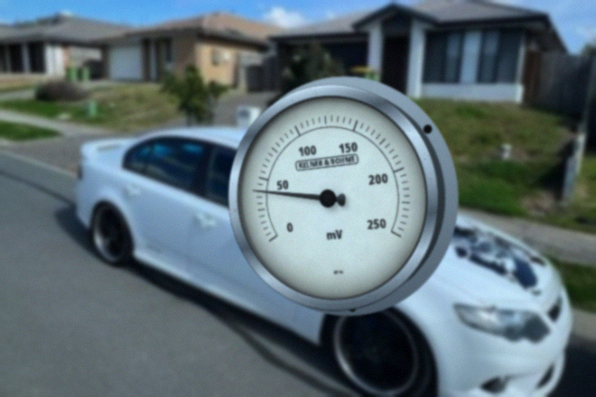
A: 40 mV
